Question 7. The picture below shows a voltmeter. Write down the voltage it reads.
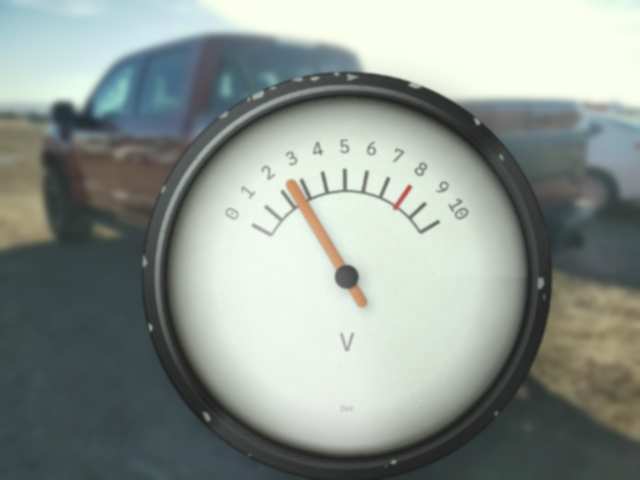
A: 2.5 V
